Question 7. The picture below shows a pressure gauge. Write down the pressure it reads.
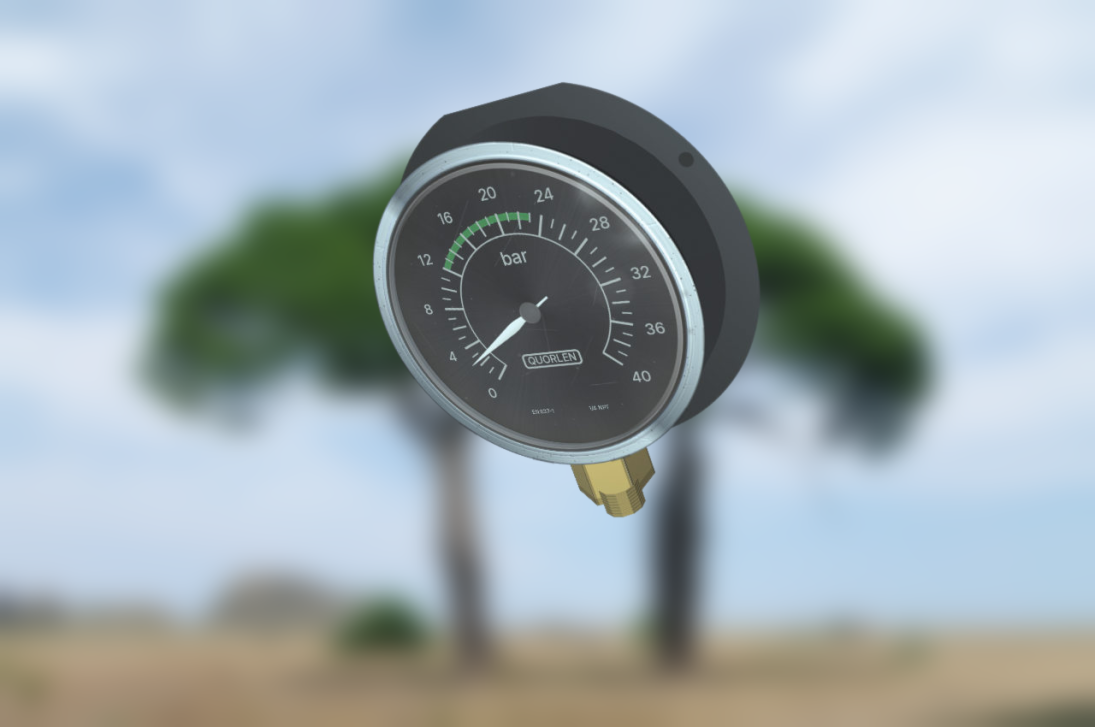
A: 2.5 bar
